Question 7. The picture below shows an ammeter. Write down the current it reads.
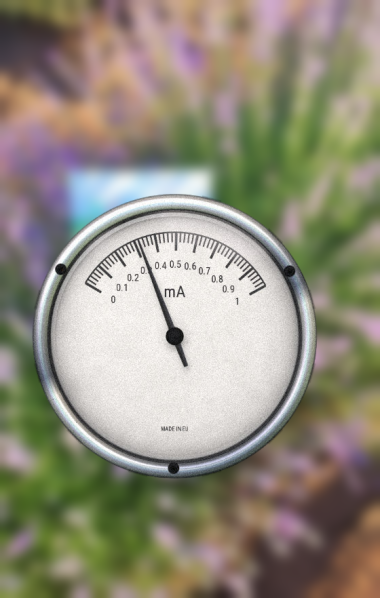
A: 0.32 mA
